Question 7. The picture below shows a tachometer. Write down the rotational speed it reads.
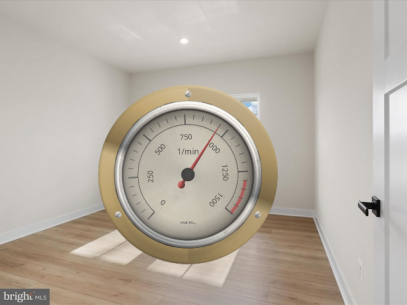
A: 950 rpm
